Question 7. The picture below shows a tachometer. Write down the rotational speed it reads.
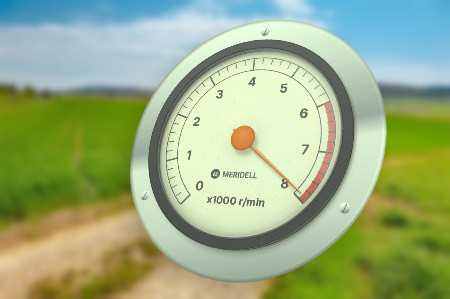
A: 7900 rpm
